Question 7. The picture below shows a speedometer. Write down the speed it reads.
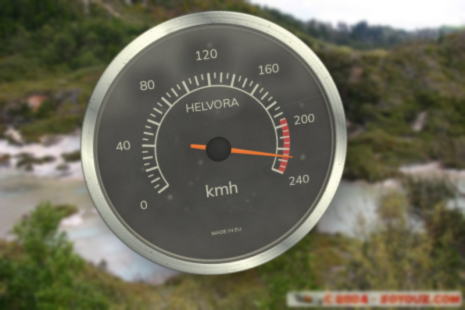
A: 225 km/h
